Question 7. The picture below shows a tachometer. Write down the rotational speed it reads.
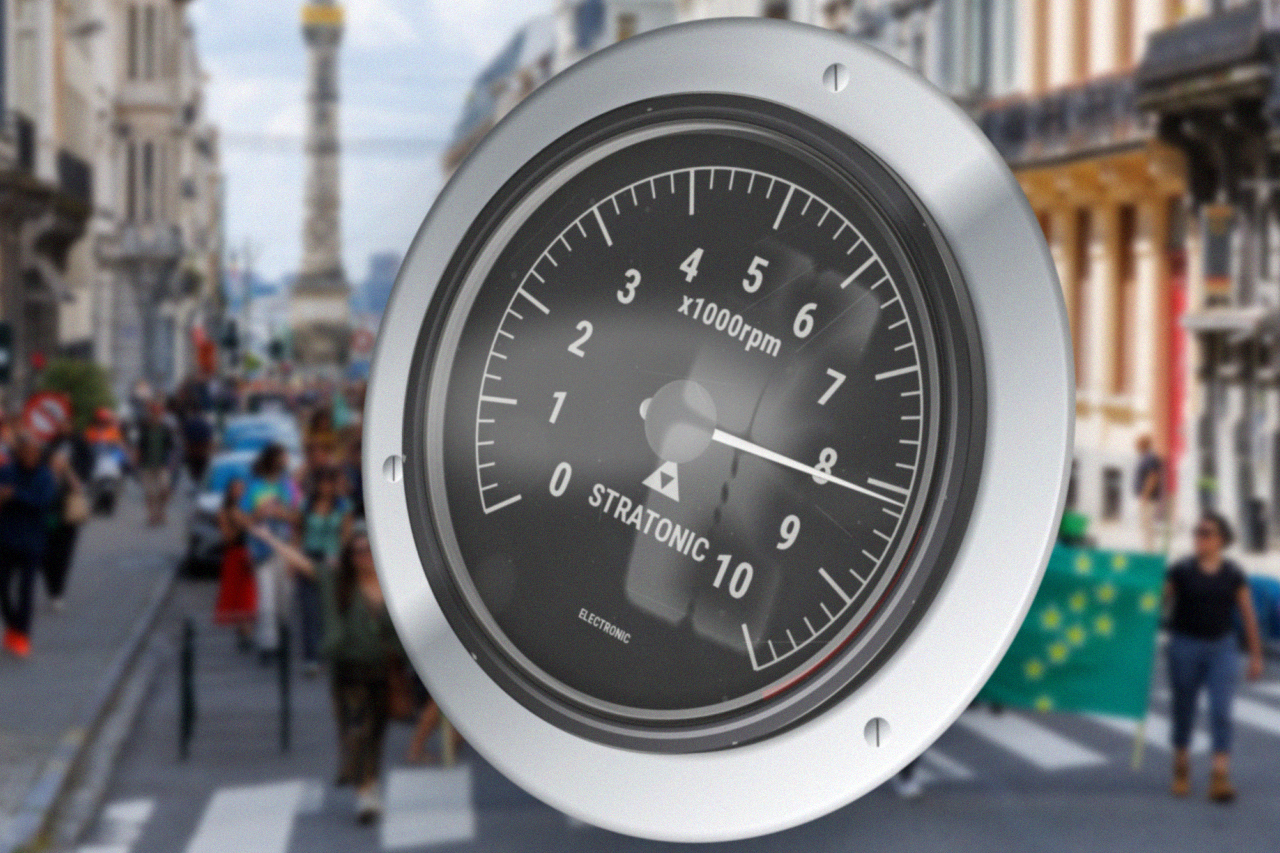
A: 8100 rpm
